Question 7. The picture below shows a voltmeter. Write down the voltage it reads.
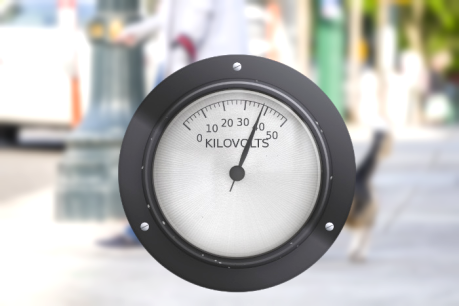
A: 38 kV
